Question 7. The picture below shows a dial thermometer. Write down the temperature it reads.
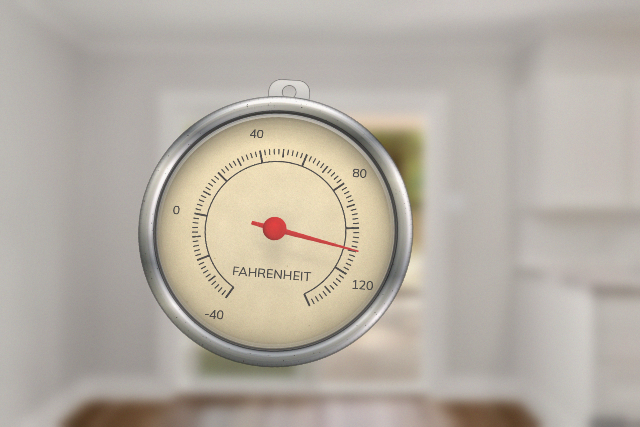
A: 110 °F
